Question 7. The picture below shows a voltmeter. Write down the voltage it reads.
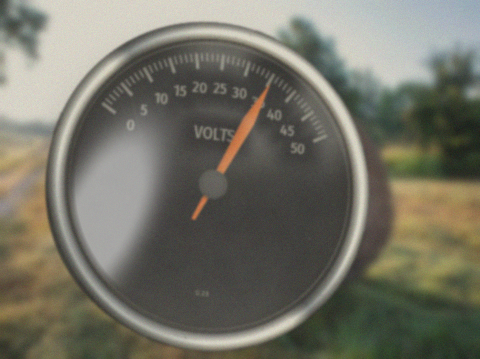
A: 35 V
